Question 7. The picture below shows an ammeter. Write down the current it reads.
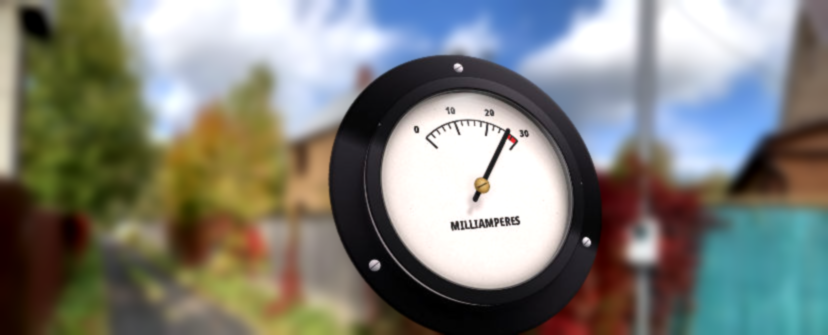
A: 26 mA
